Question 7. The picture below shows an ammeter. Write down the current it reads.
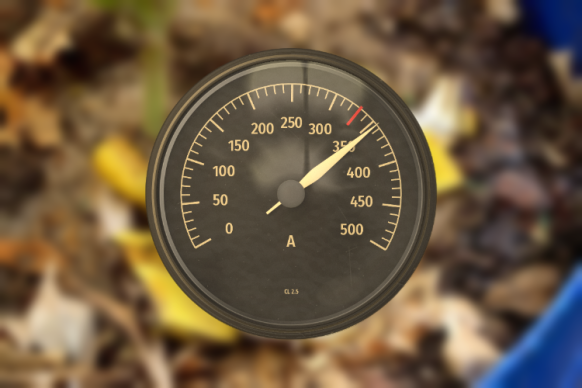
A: 355 A
